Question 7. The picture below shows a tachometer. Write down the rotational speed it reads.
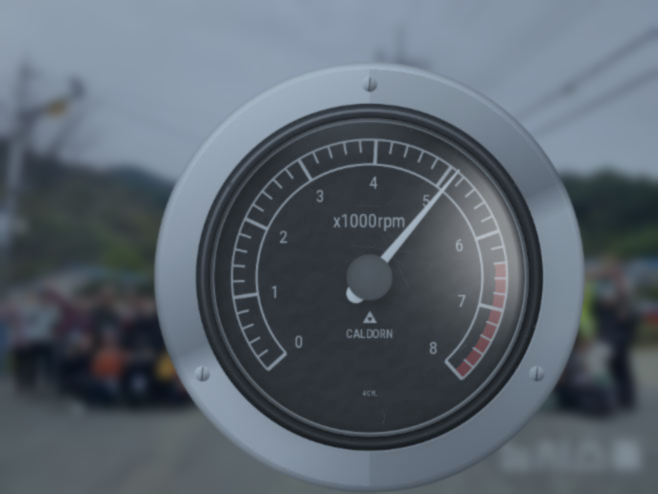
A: 5100 rpm
